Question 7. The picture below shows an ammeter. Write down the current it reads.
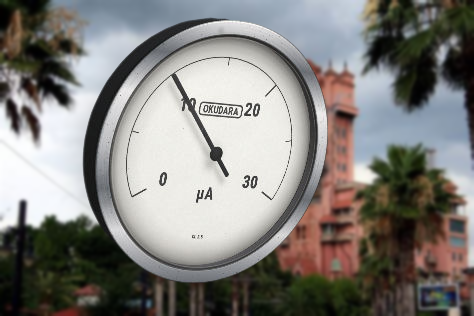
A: 10 µA
